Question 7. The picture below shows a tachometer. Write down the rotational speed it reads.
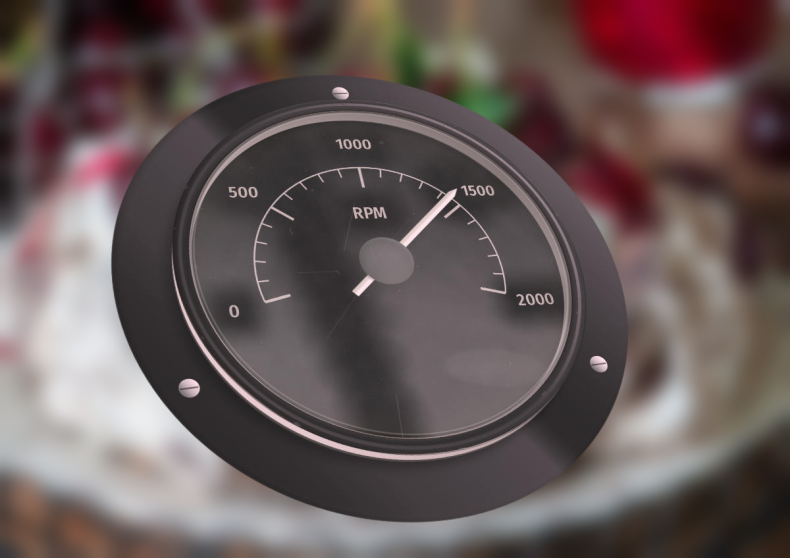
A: 1450 rpm
